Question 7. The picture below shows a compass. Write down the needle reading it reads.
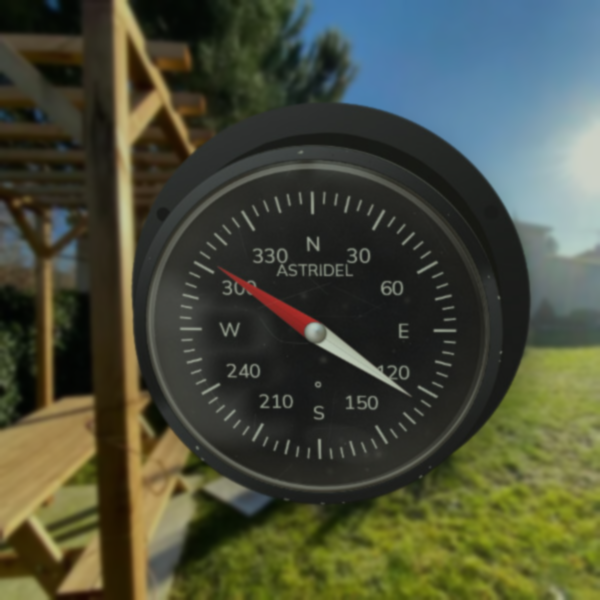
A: 305 °
